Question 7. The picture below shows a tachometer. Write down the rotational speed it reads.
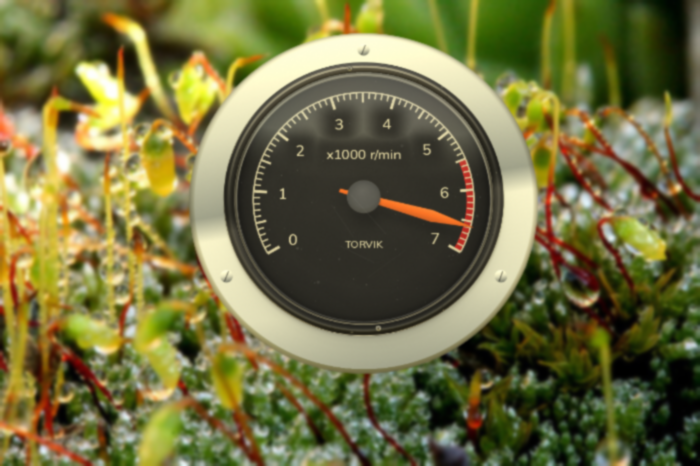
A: 6600 rpm
